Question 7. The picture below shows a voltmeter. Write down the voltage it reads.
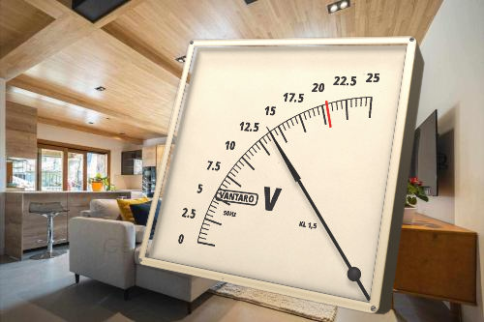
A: 14 V
